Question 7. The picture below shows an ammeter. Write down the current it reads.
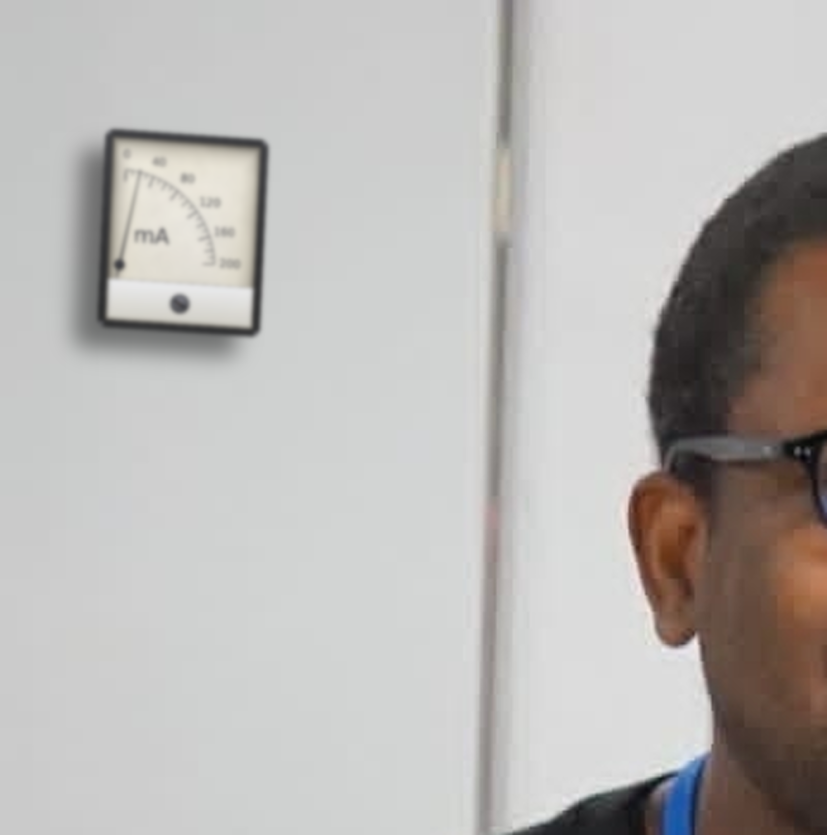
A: 20 mA
